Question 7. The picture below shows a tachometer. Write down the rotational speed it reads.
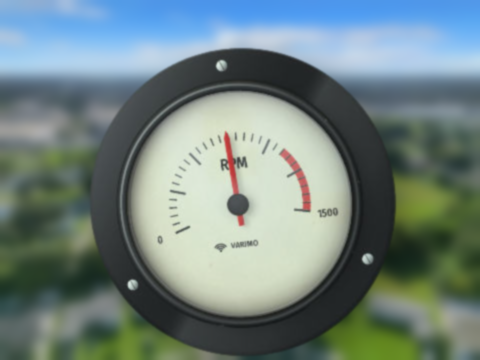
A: 750 rpm
